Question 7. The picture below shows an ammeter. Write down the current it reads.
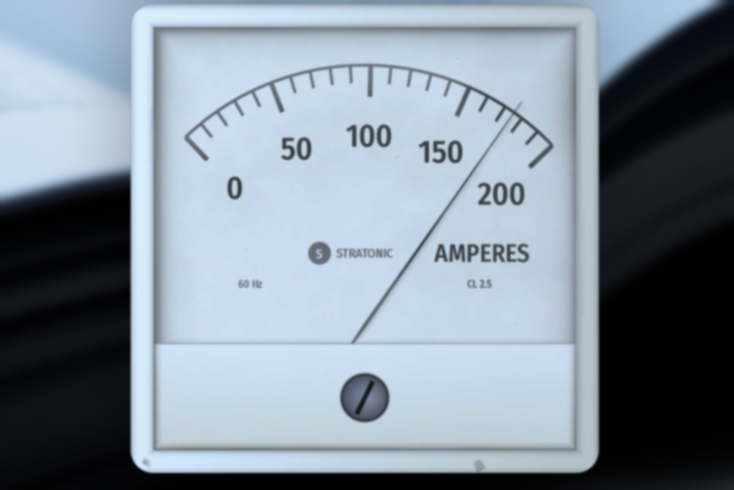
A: 175 A
